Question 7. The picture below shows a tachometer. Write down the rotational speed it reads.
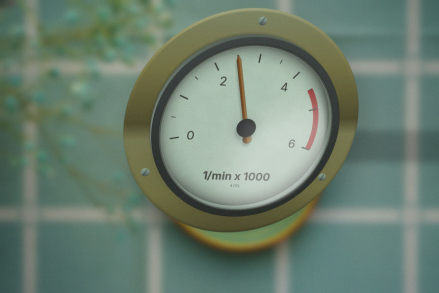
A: 2500 rpm
